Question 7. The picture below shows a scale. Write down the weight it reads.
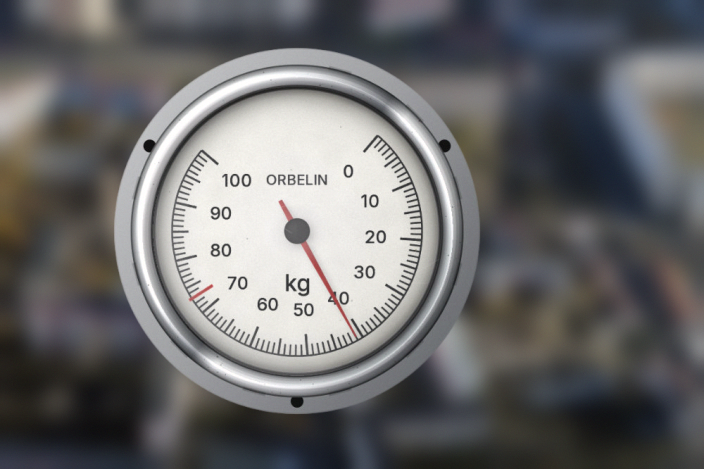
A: 41 kg
